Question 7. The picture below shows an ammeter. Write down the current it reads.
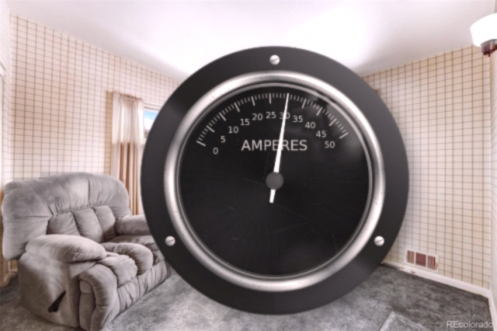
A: 30 A
